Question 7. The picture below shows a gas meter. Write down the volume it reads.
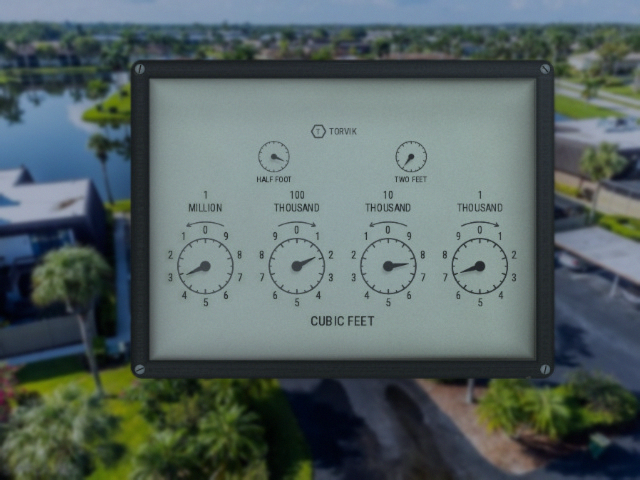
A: 317700 ft³
